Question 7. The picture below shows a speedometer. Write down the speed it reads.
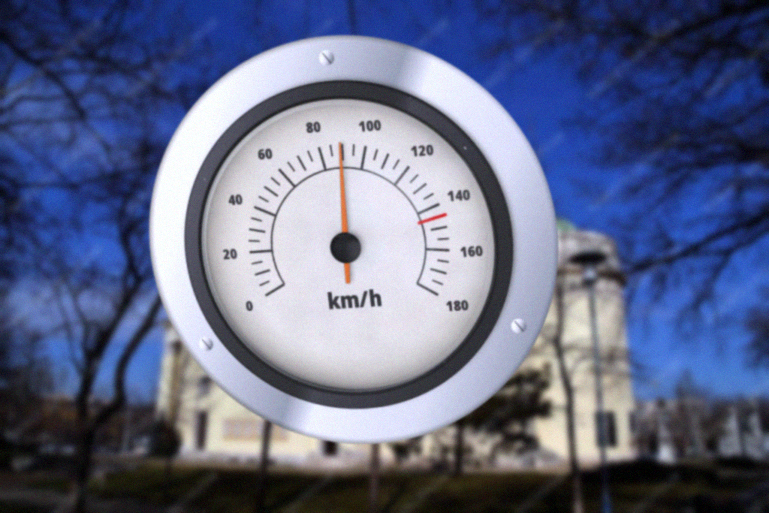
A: 90 km/h
